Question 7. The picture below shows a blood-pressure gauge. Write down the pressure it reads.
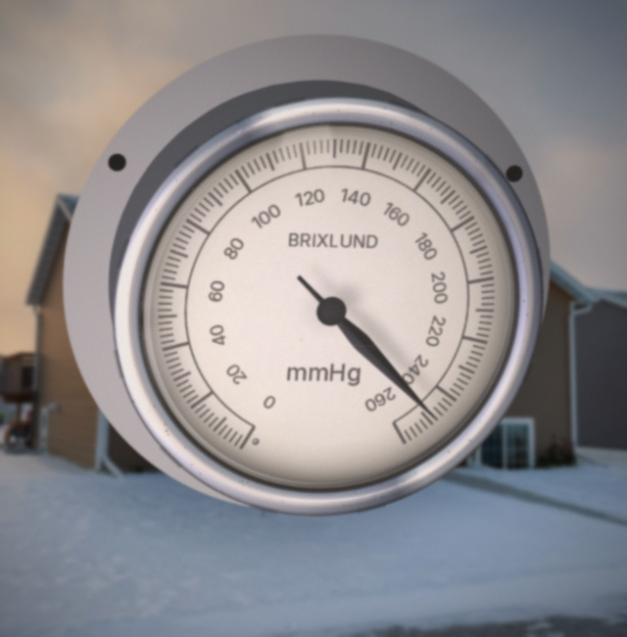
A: 248 mmHg
